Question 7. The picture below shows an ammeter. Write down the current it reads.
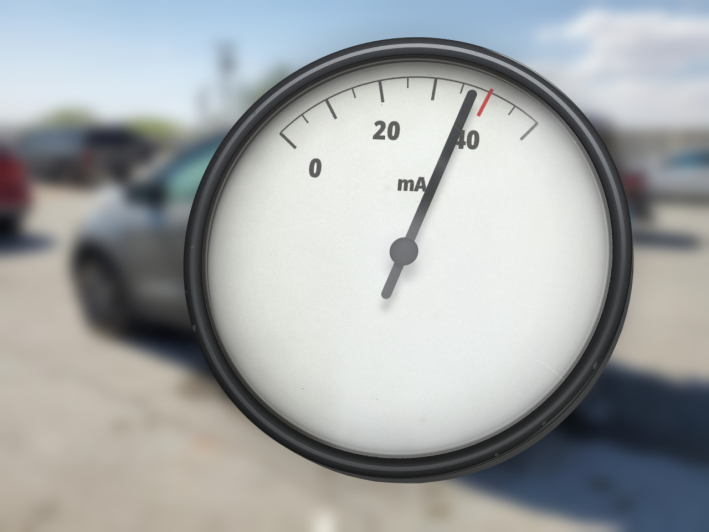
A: 37.5 mA
